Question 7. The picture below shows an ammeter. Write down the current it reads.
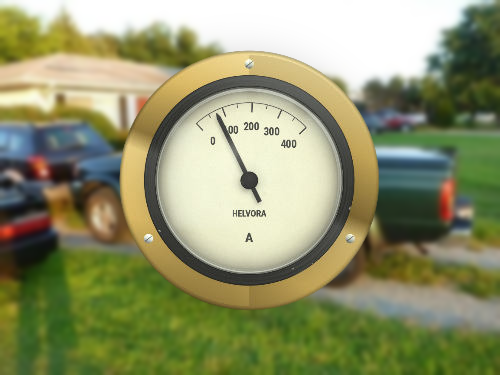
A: 75 A
